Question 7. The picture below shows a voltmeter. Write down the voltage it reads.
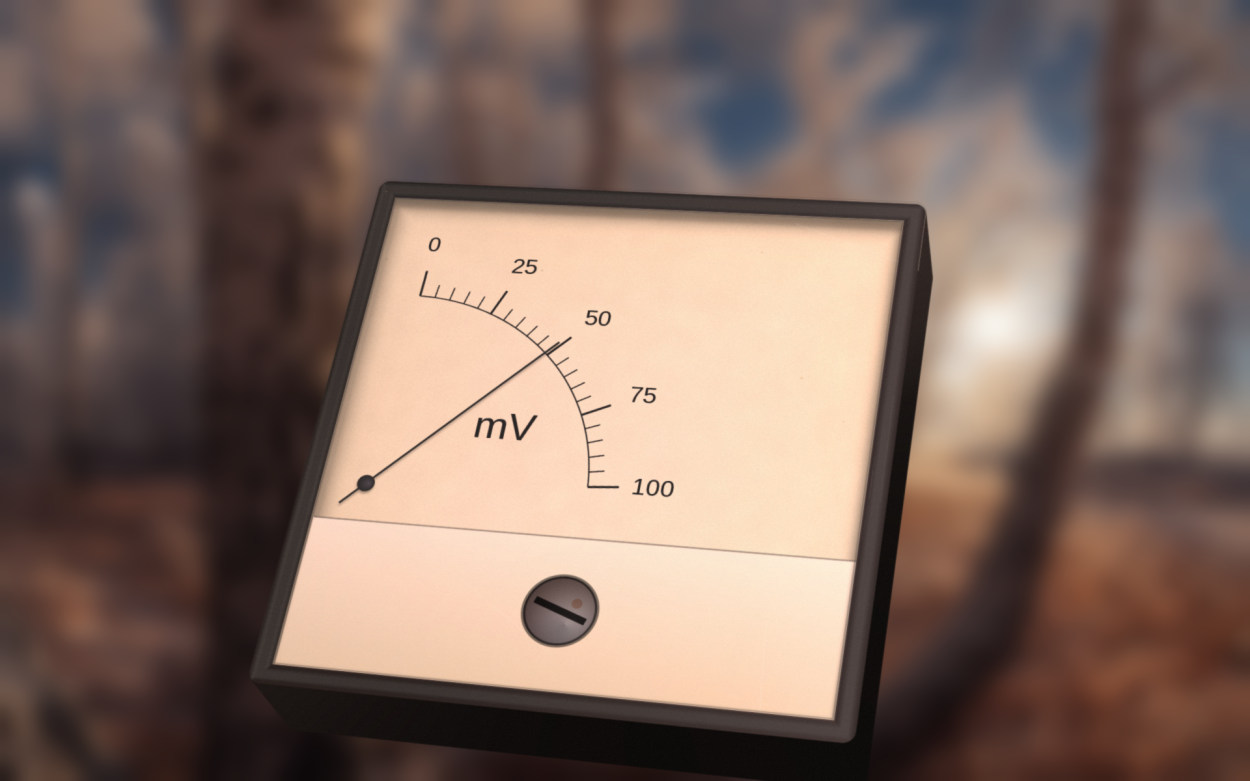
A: 50 mV
